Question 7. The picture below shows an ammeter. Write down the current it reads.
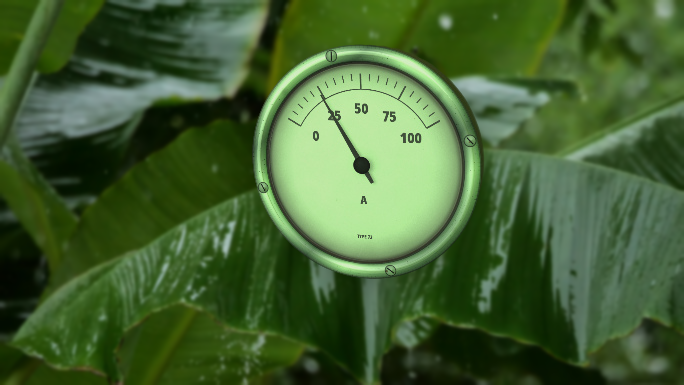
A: 25 A
